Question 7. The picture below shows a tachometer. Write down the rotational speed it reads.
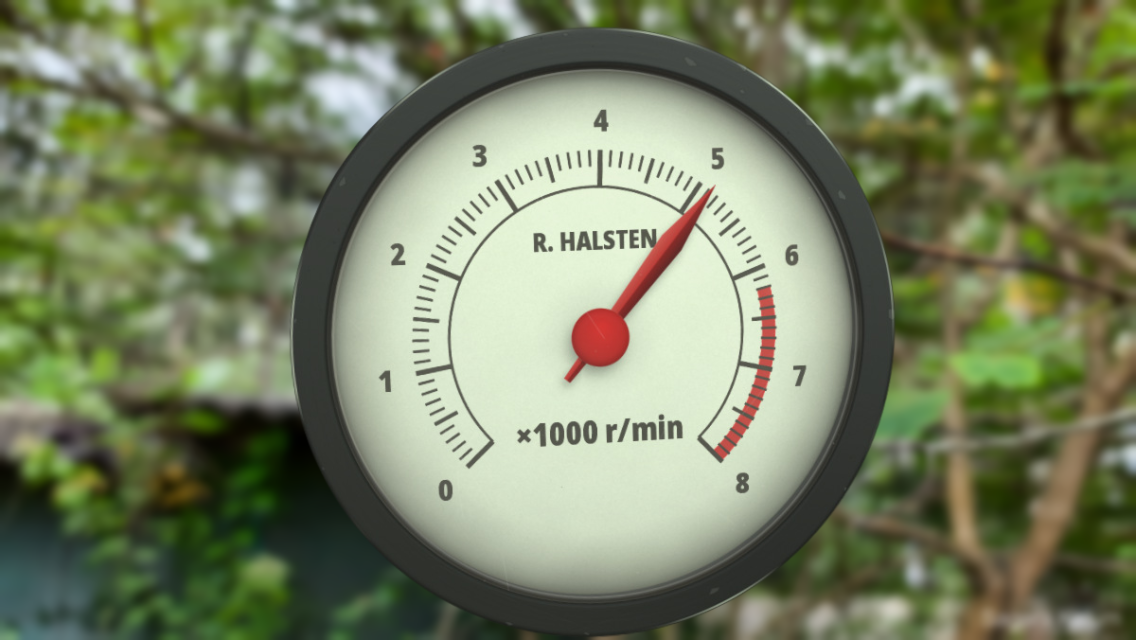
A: 5100 rpm
